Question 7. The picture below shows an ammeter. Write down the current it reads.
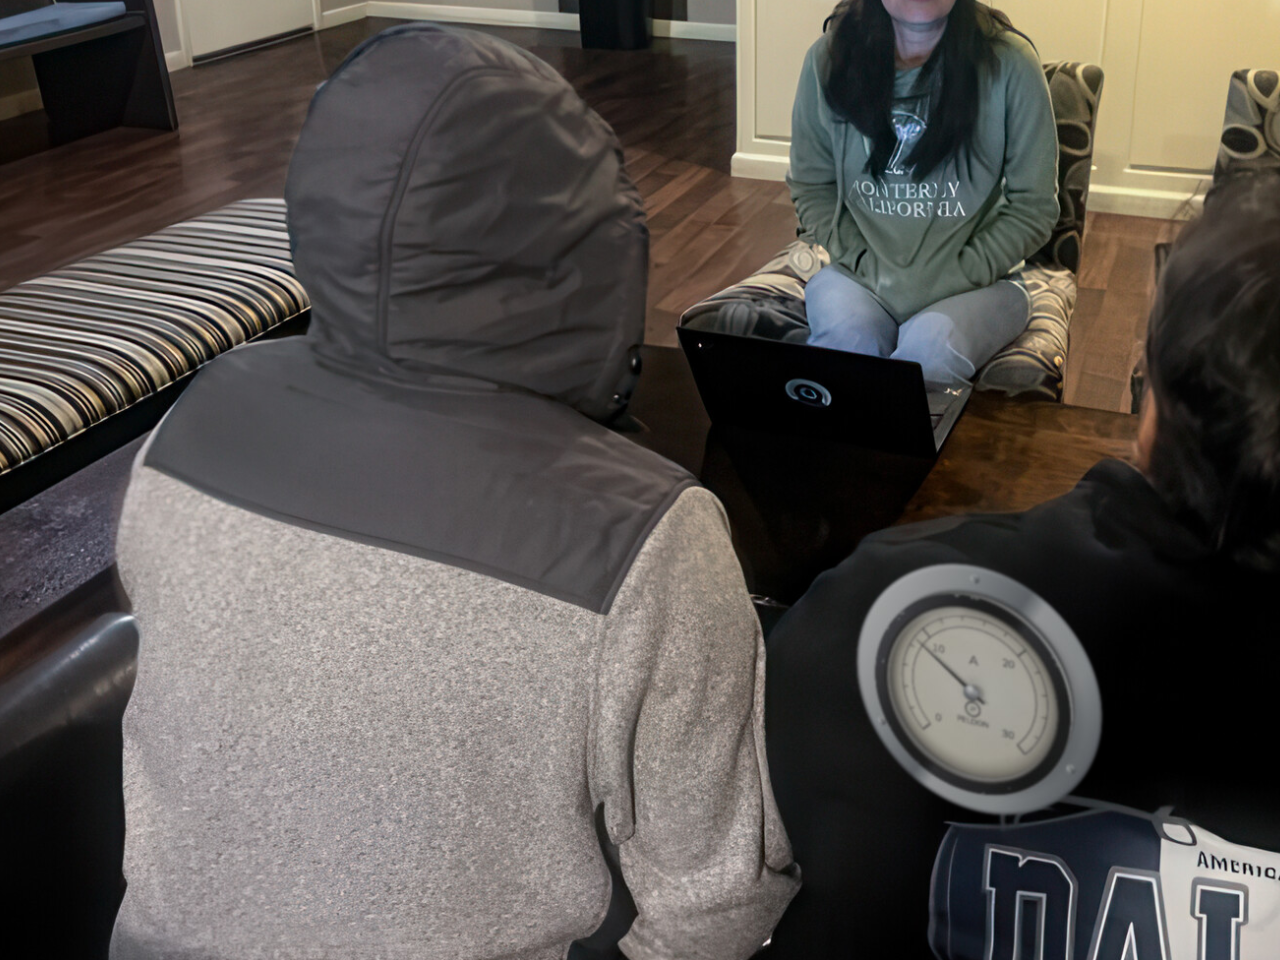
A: 9 A
